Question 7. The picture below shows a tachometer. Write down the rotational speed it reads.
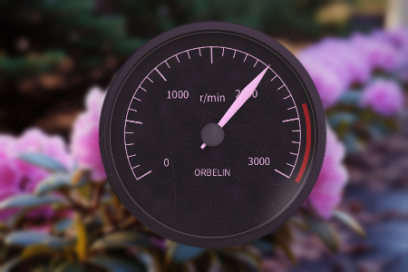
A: 2000 rpm
